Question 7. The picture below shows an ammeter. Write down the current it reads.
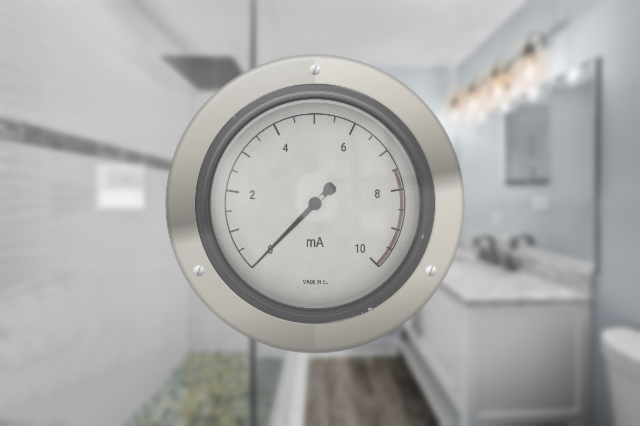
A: 0 mA
